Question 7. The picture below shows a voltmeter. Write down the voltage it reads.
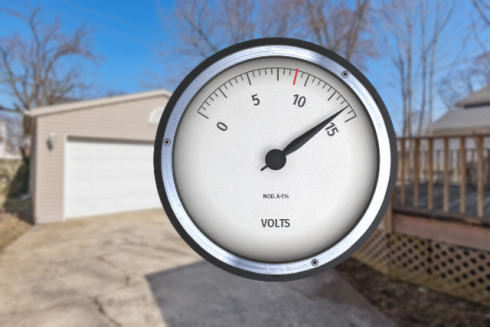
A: 14 V
